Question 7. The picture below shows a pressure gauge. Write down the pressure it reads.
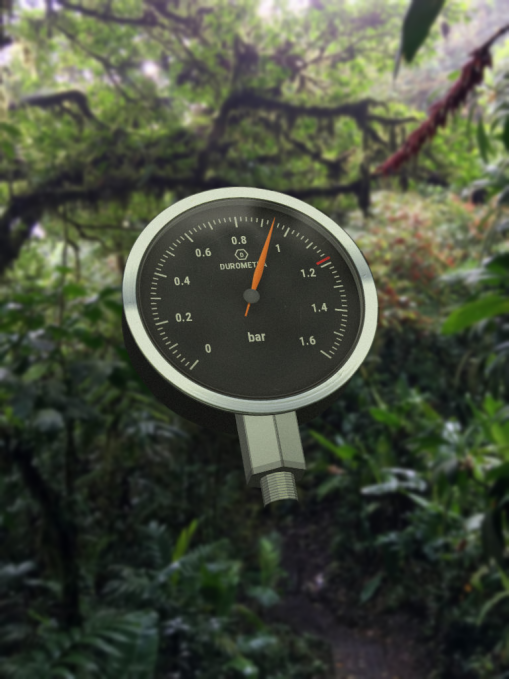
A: 0.94 bar
